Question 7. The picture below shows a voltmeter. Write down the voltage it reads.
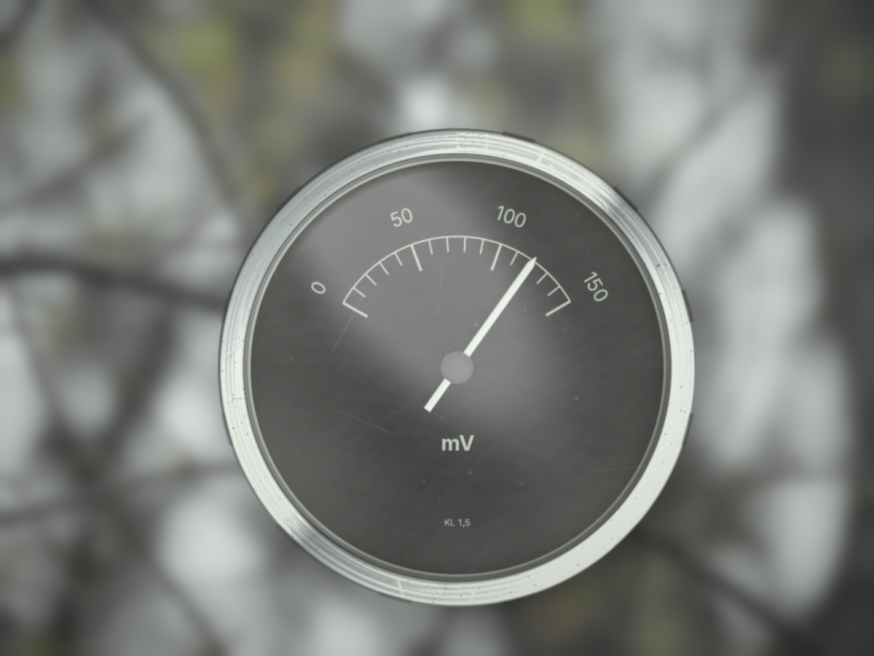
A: 120 mV
